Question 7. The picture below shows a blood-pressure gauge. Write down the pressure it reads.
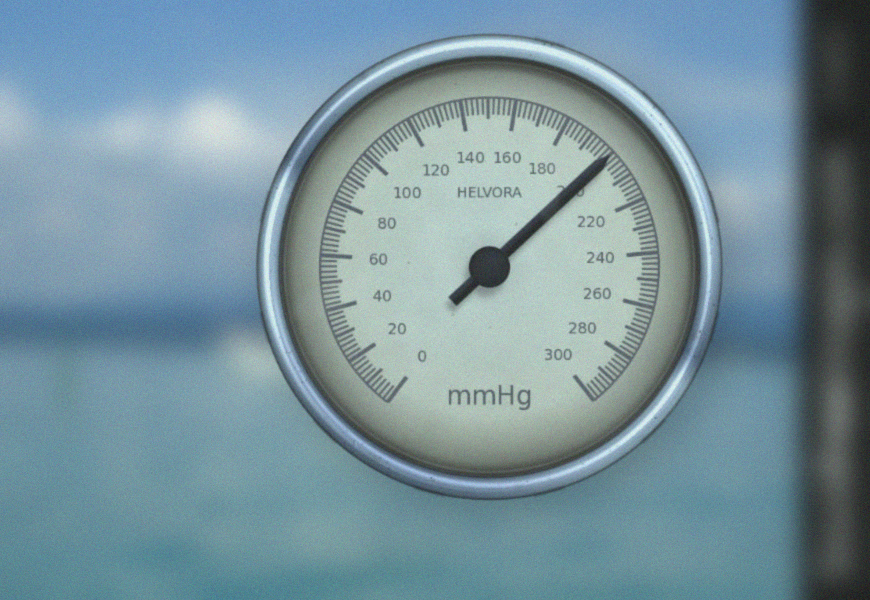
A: 200 mmHg
